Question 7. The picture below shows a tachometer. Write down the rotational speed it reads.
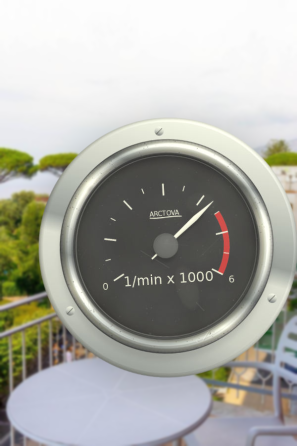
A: 4250 rpm
